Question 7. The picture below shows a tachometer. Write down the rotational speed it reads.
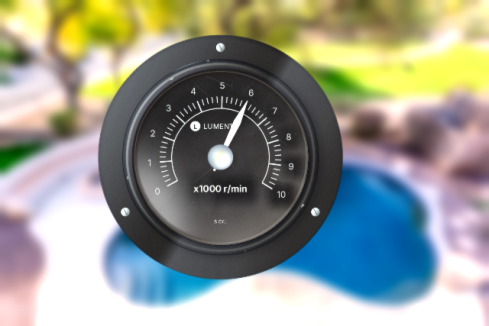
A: 6000 rpm
